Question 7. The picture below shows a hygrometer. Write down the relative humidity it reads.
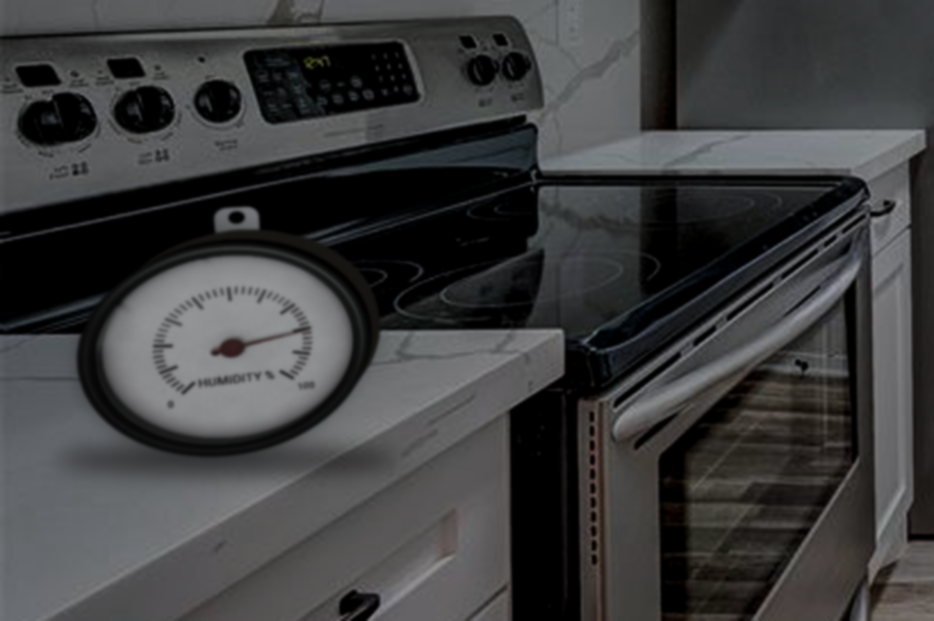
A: 80 %
